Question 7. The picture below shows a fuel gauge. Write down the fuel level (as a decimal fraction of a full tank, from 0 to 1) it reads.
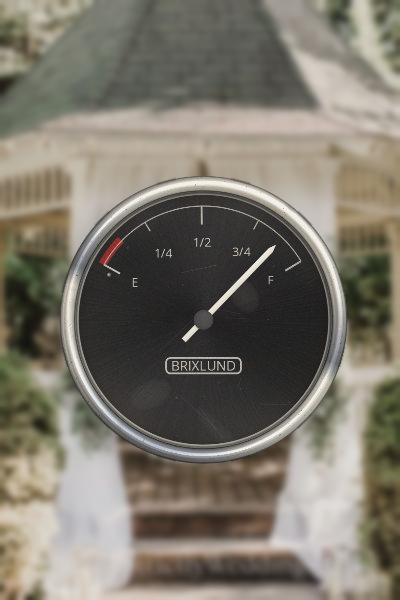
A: 0.875
